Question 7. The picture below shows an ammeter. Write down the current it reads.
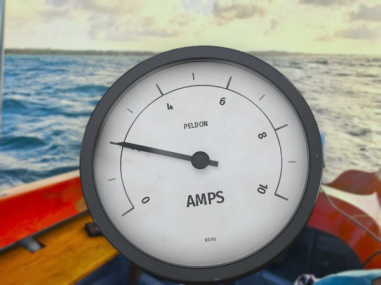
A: 2 A
